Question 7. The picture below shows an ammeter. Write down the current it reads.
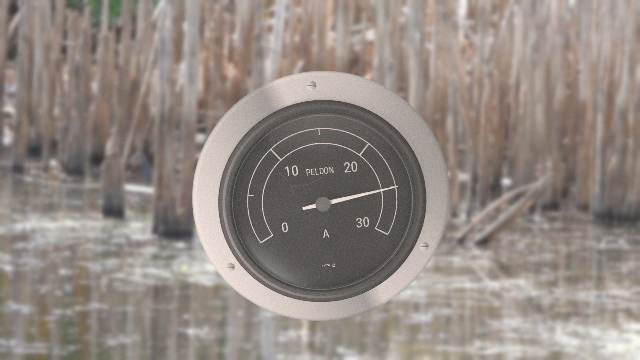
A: 25 A
